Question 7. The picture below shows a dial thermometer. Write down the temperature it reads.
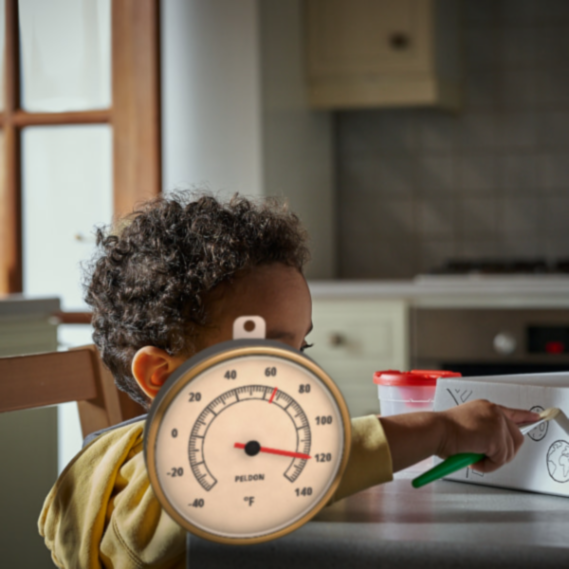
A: 120 °F
